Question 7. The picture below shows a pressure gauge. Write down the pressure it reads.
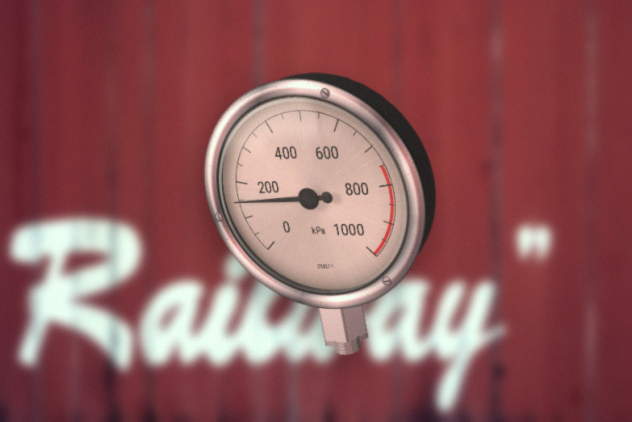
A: 150 kPa
